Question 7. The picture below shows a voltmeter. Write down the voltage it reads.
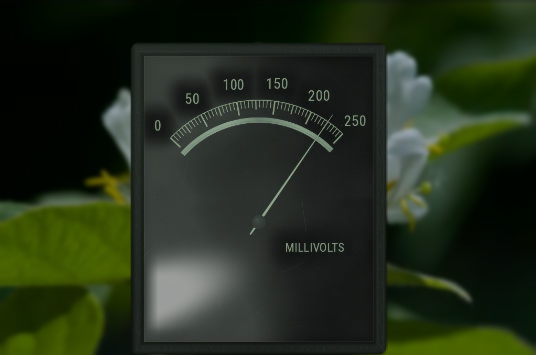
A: 225 mV
